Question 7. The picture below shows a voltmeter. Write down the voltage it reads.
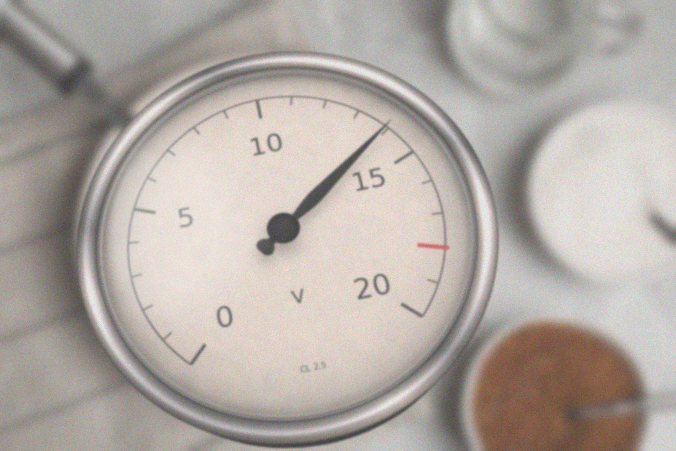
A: 14 V
